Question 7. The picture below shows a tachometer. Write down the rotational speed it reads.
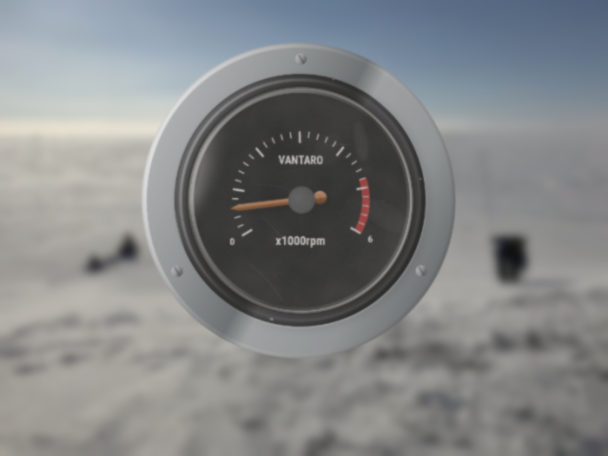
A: 600 rpm
